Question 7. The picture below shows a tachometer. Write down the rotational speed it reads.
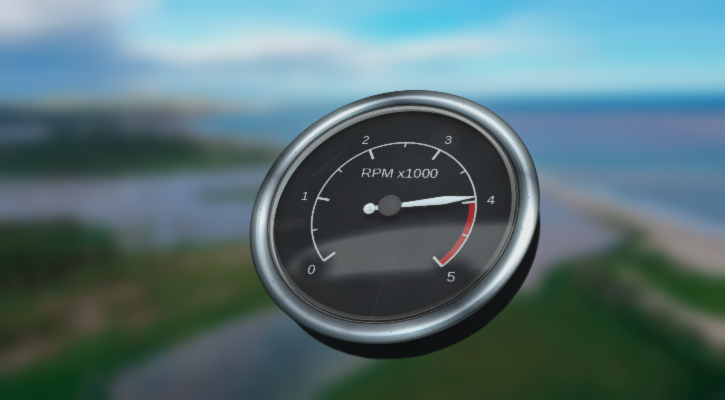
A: 4000 rpm
